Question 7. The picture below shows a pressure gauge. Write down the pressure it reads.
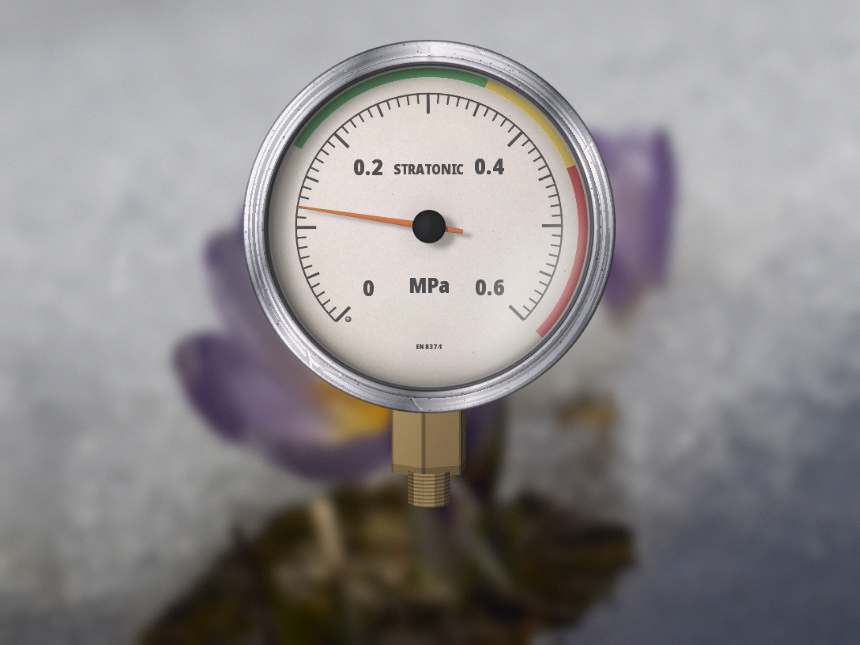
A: 0.12 MPa
